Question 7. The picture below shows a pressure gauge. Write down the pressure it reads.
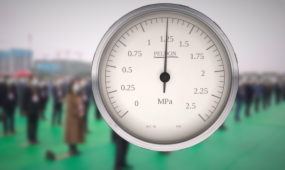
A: 1.25 MPa
